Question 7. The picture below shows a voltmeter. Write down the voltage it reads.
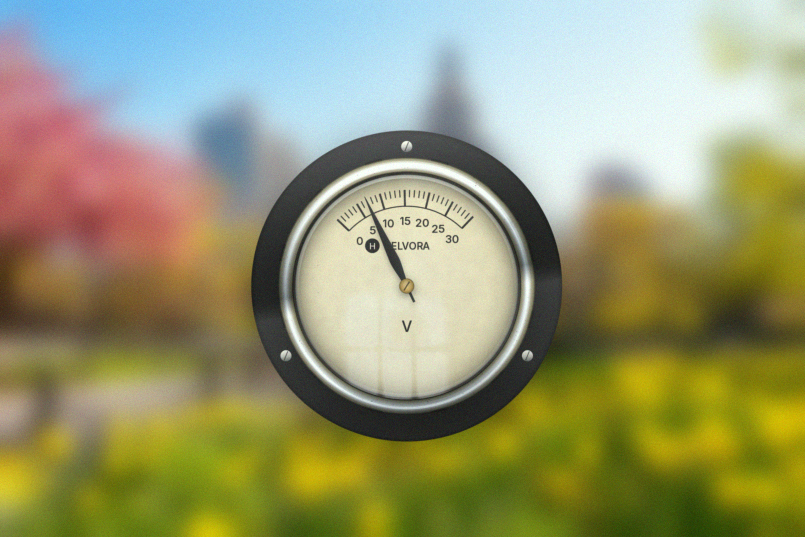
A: 7 V
